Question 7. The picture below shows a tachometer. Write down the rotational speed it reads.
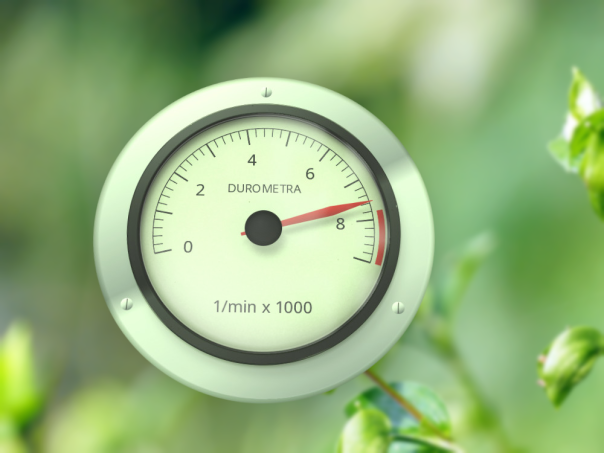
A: 7600 rpm
